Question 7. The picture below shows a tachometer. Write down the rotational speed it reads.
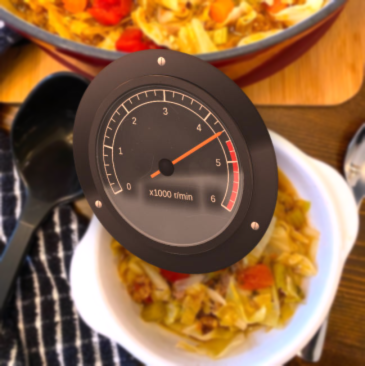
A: 4400 rpm
